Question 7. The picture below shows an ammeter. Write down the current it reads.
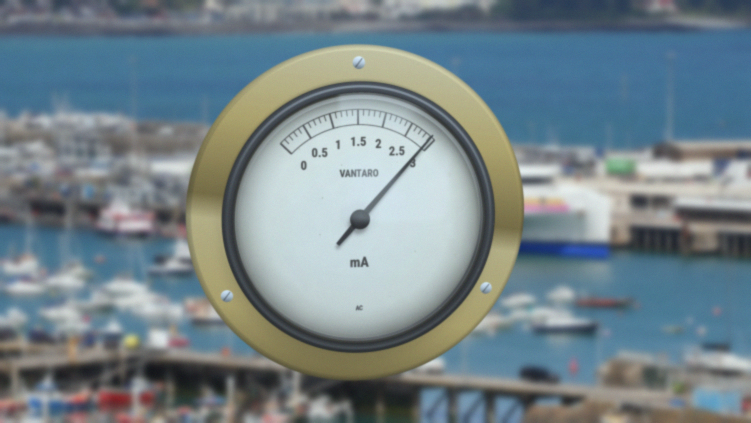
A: 2.9 mA
